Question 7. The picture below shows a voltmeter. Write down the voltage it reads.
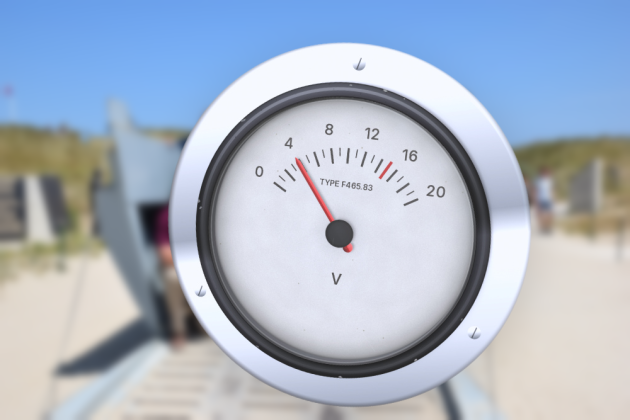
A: 4 V
